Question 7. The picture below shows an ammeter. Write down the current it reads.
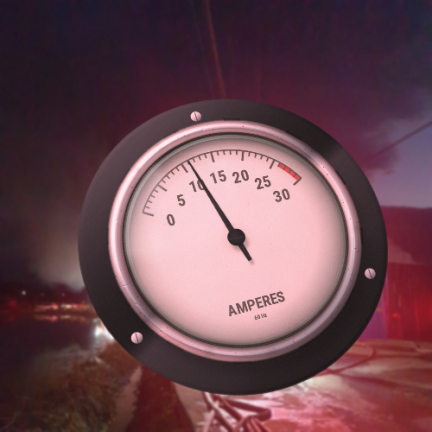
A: 11 A
